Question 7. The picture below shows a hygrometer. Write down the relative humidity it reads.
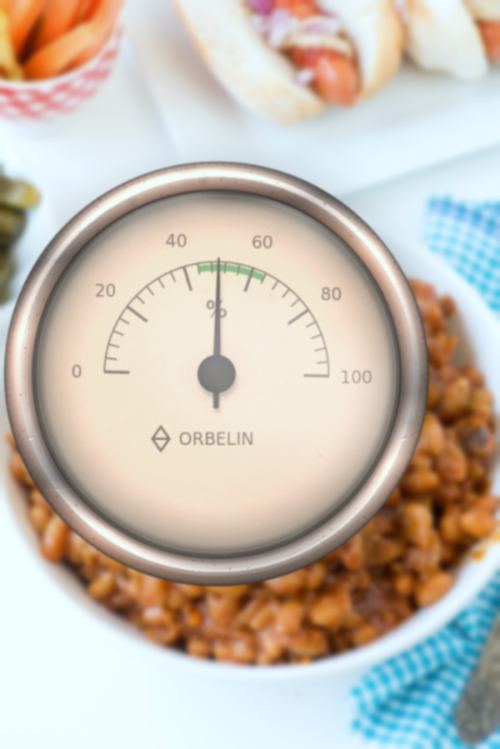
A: 50 %
